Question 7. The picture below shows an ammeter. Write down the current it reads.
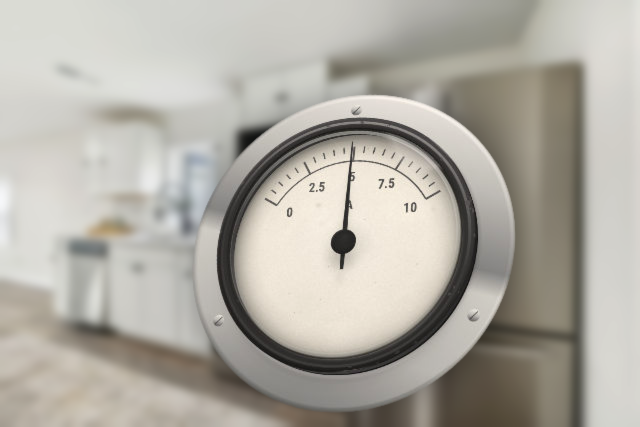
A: 5 A
